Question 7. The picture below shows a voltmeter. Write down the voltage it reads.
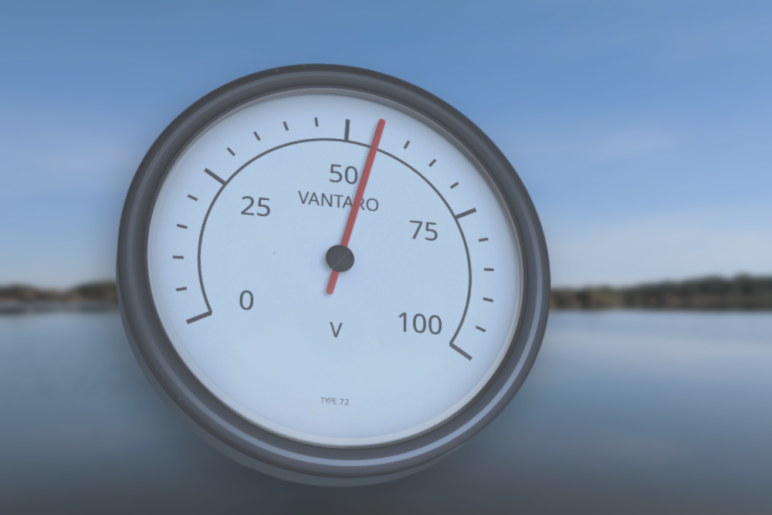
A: 55 V
